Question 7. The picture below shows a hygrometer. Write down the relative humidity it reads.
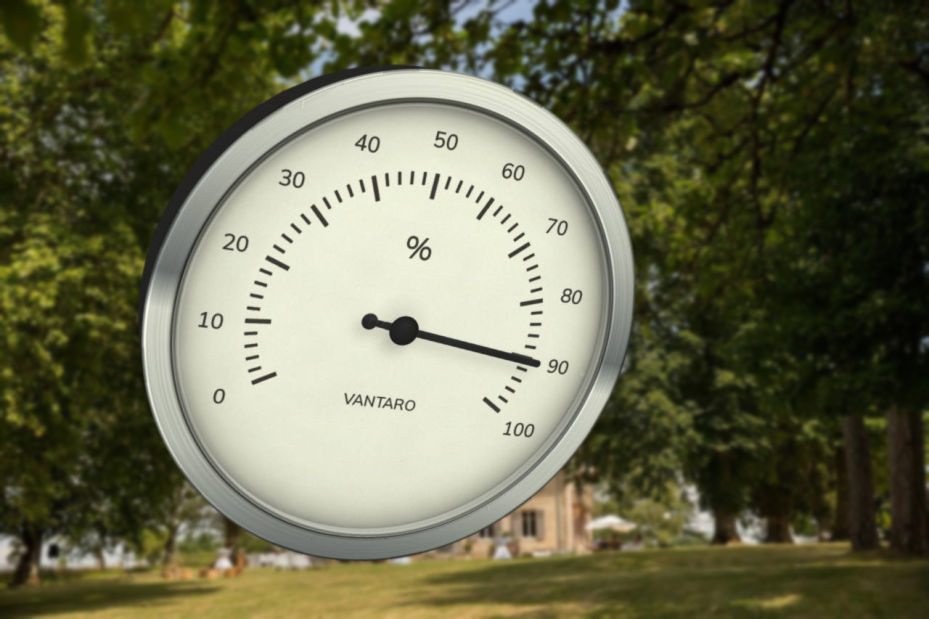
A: 90 %
